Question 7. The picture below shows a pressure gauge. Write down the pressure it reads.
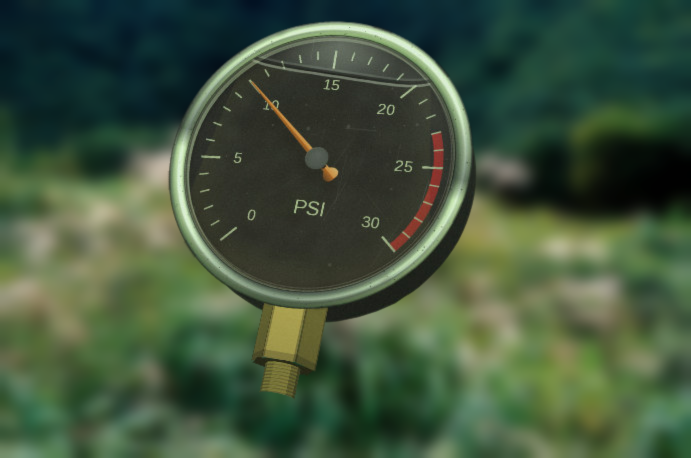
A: 10 psi
